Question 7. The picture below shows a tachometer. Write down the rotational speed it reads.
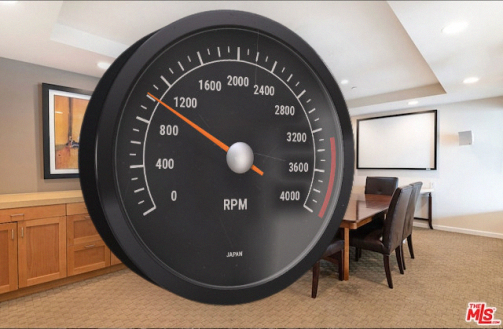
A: 1000 rpm
